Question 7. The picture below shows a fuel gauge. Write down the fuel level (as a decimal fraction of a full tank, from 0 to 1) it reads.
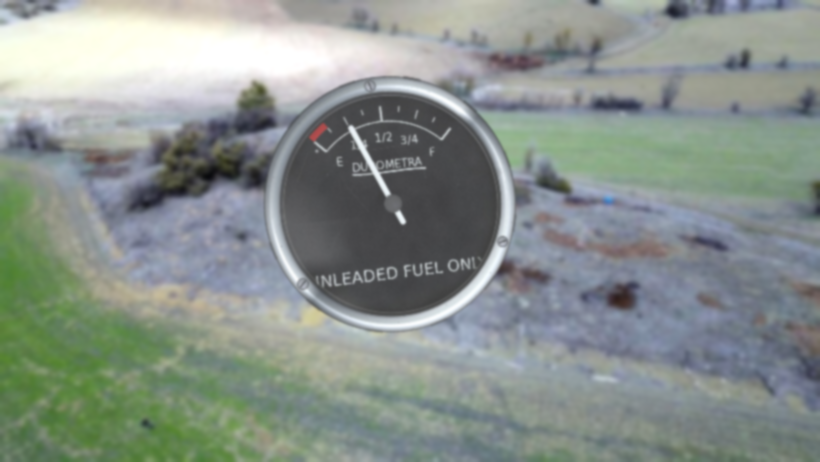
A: 0.25
